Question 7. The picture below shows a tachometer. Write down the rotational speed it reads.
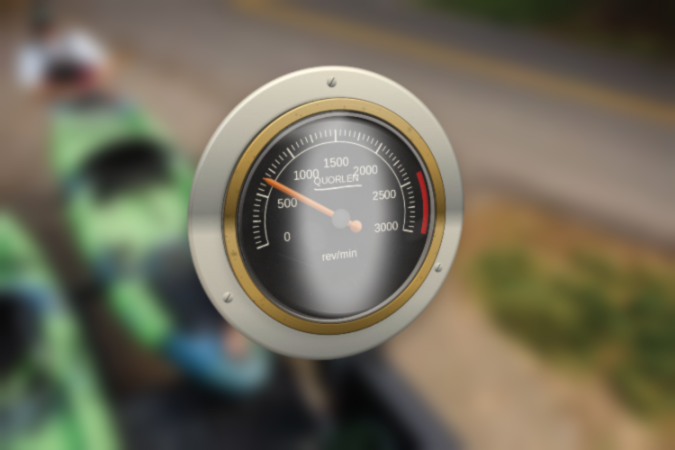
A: 650 rpm
